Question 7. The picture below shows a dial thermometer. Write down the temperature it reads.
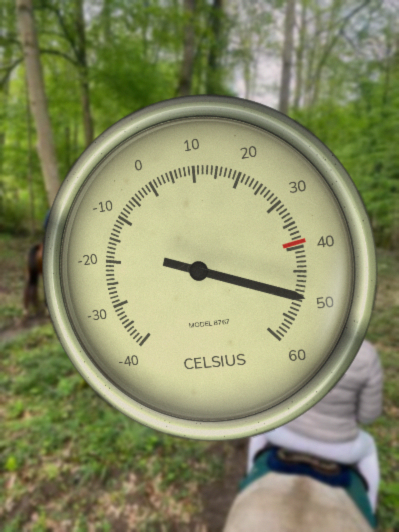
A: 50 °C
